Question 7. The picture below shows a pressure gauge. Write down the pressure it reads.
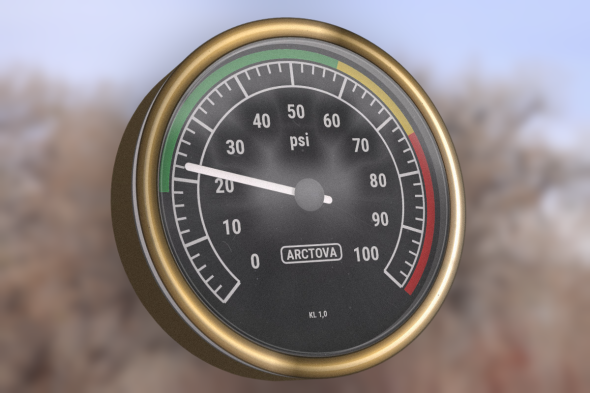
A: 22 psi
